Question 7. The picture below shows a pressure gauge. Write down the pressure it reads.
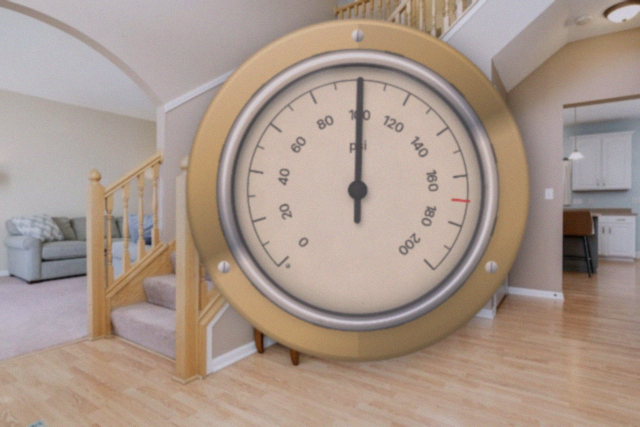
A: 100 psi
